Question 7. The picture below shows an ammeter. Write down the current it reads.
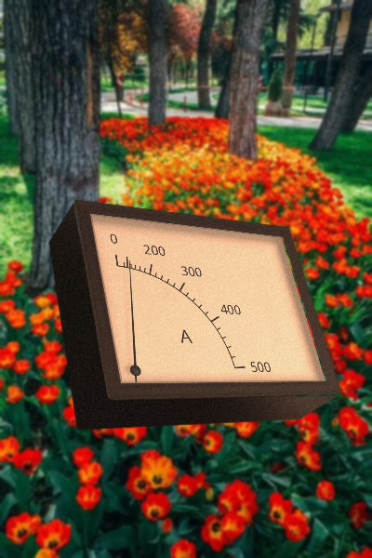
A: 100 A
